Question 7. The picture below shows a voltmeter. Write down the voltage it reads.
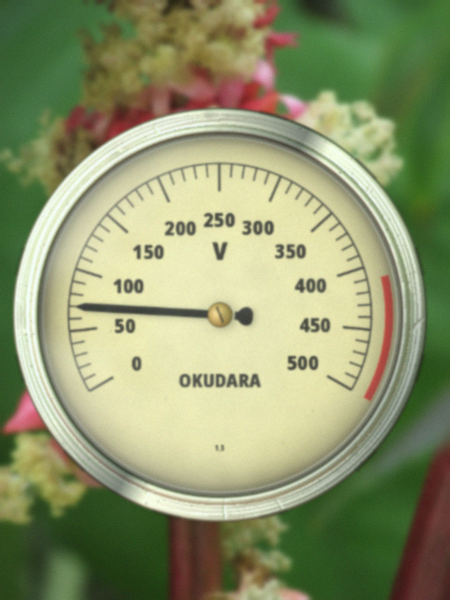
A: 70 V
